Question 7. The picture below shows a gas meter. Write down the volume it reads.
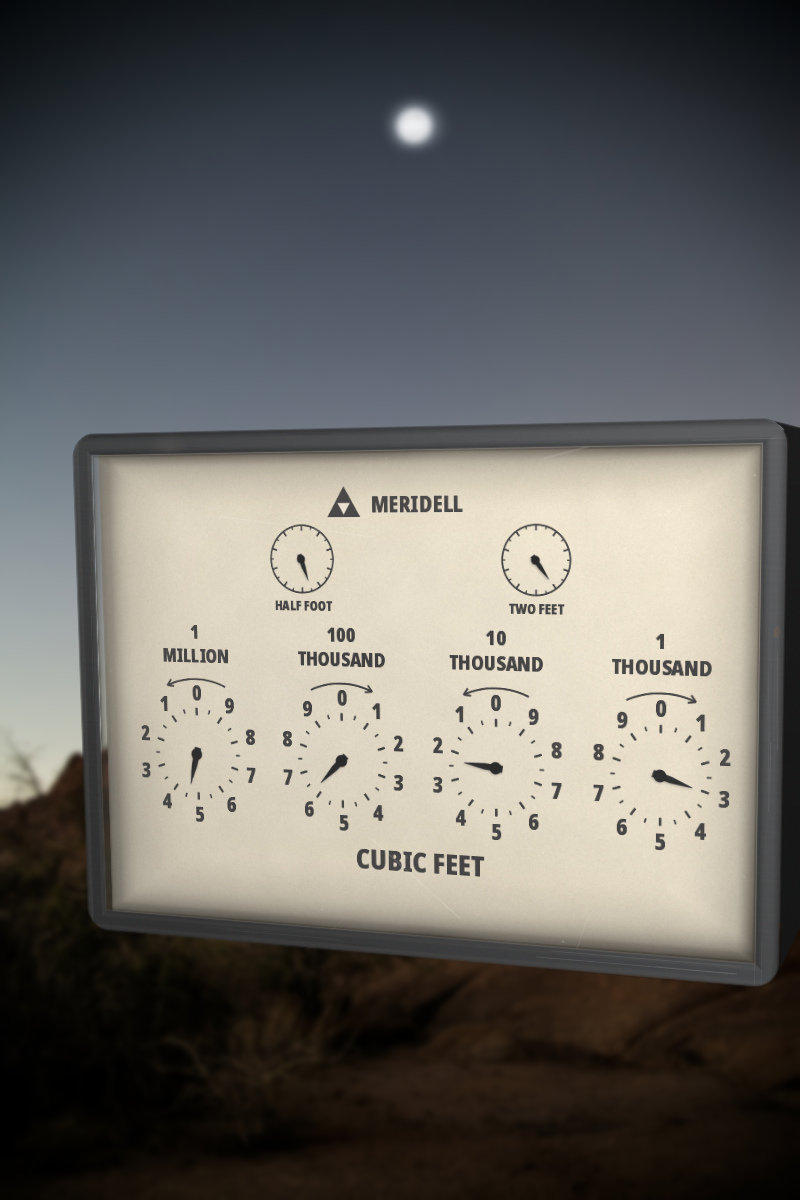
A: 462300 ft³
